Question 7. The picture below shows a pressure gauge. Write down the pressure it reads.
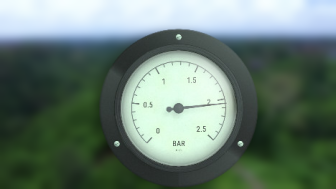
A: 2.05 bar
